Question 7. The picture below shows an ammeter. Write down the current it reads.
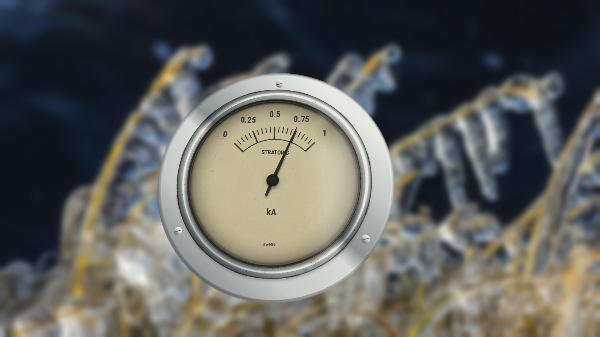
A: 0.75 kA
